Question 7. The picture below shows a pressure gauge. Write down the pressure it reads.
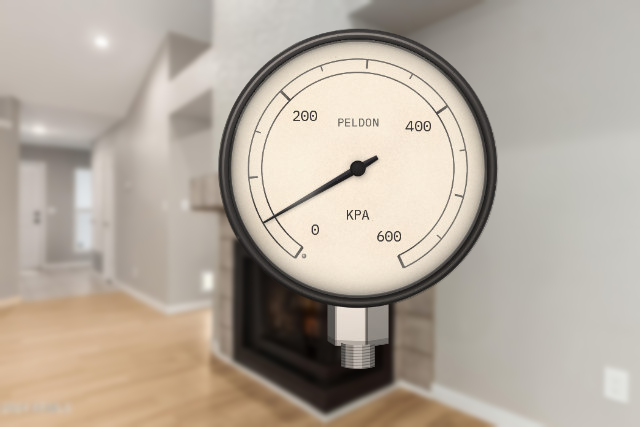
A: 50 kPa
